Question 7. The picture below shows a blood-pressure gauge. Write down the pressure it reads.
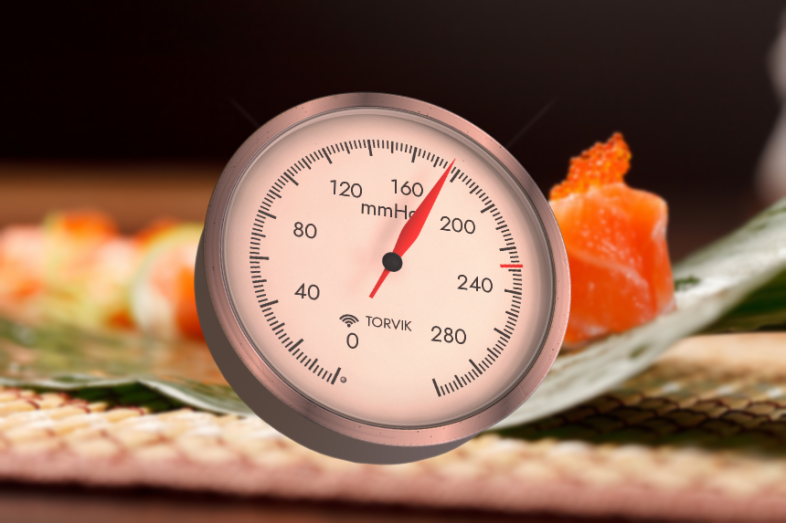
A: 176 mmHg
